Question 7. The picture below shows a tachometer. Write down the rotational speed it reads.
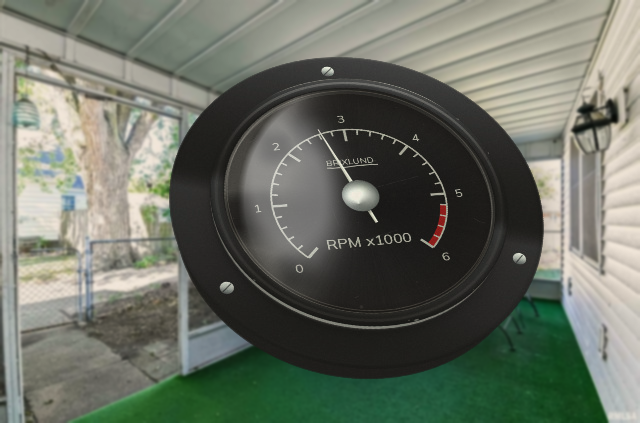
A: 2600 rpm
